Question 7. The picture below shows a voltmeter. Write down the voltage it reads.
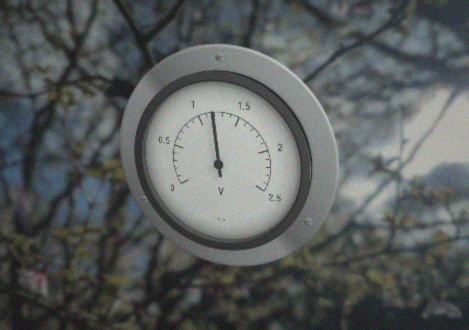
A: 1.2 V
